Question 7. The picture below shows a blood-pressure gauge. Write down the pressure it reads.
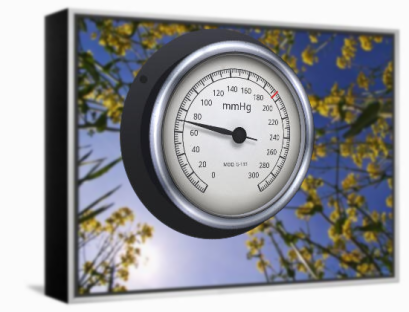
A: 70 mmHg
